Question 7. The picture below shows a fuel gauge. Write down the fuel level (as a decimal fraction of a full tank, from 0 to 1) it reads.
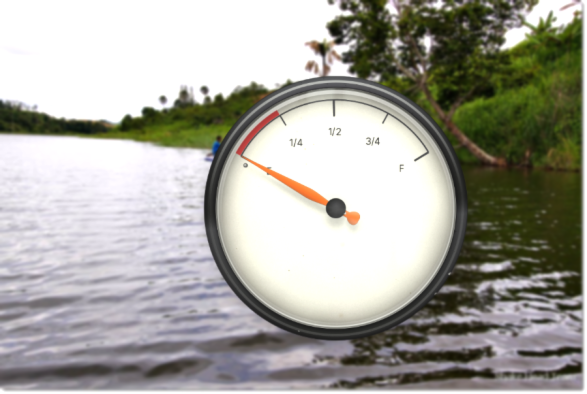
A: 0
